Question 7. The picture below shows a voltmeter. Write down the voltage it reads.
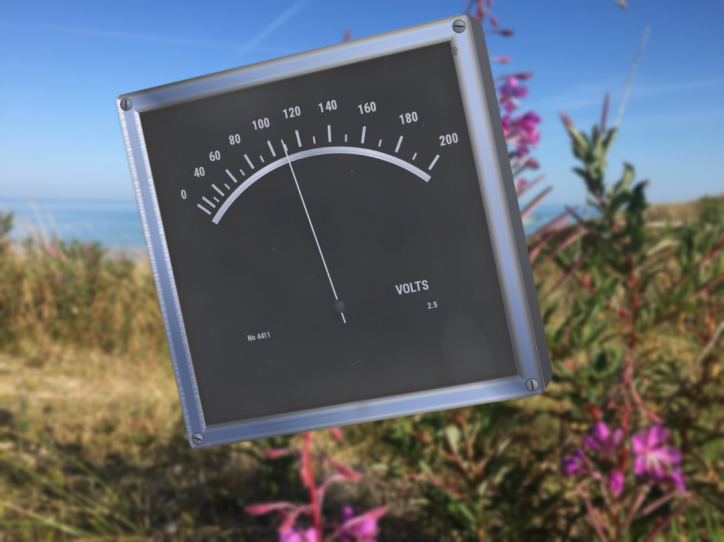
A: 110 V
